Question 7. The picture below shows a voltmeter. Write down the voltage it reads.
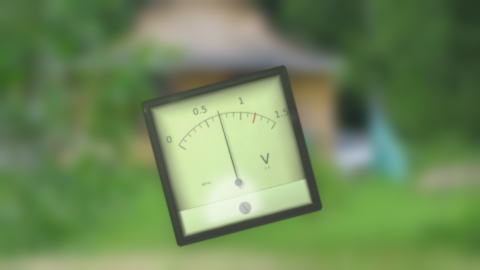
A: 0.7 V
